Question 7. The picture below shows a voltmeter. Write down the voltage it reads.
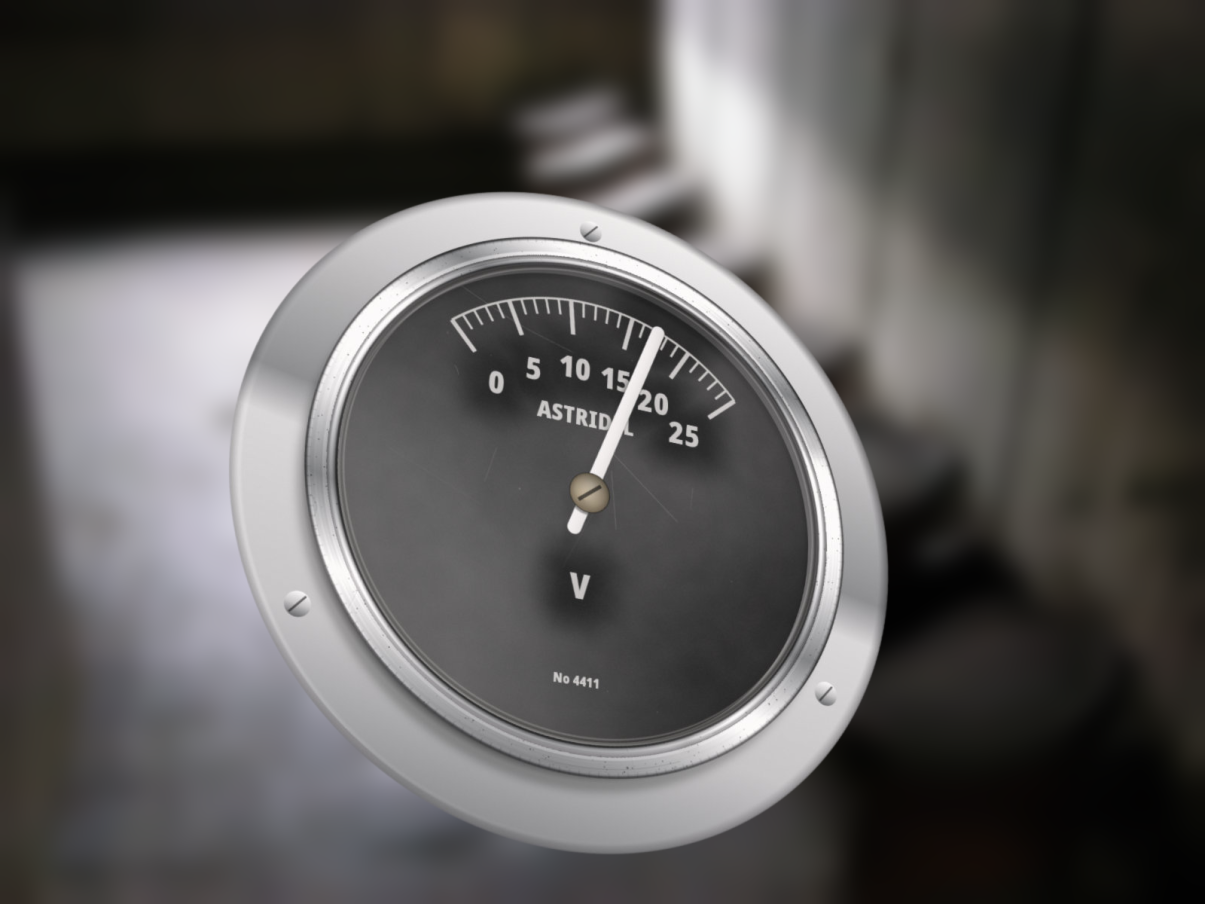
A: 17 V
